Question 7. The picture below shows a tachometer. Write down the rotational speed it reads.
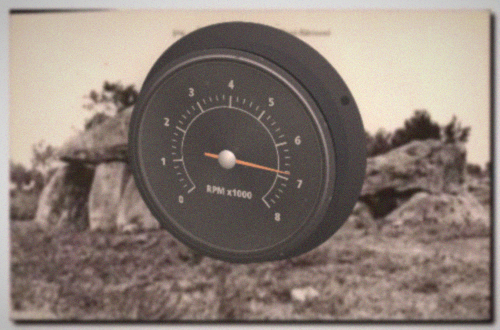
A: 6800 rpm
